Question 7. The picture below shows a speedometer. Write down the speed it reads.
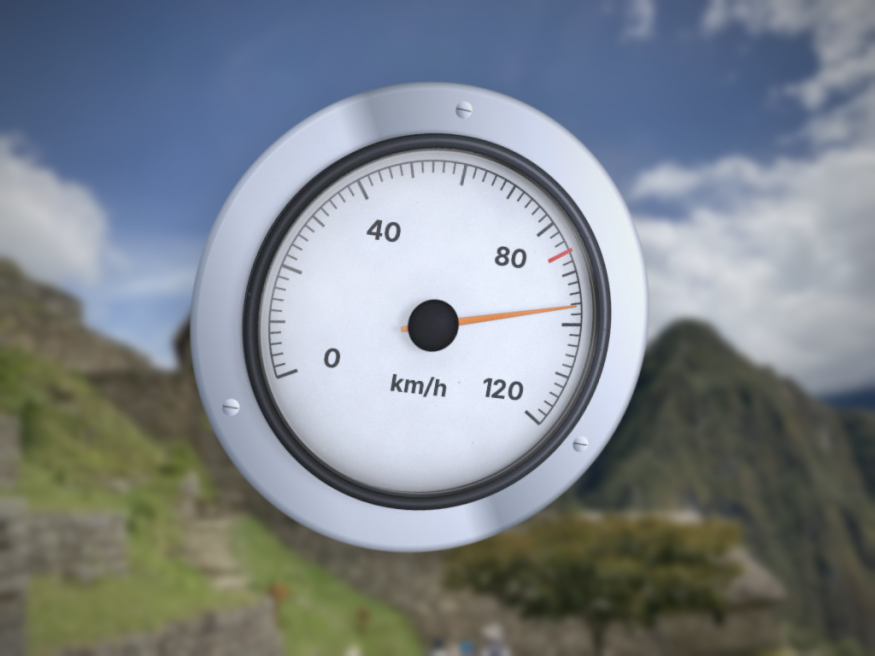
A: 96 km/h
